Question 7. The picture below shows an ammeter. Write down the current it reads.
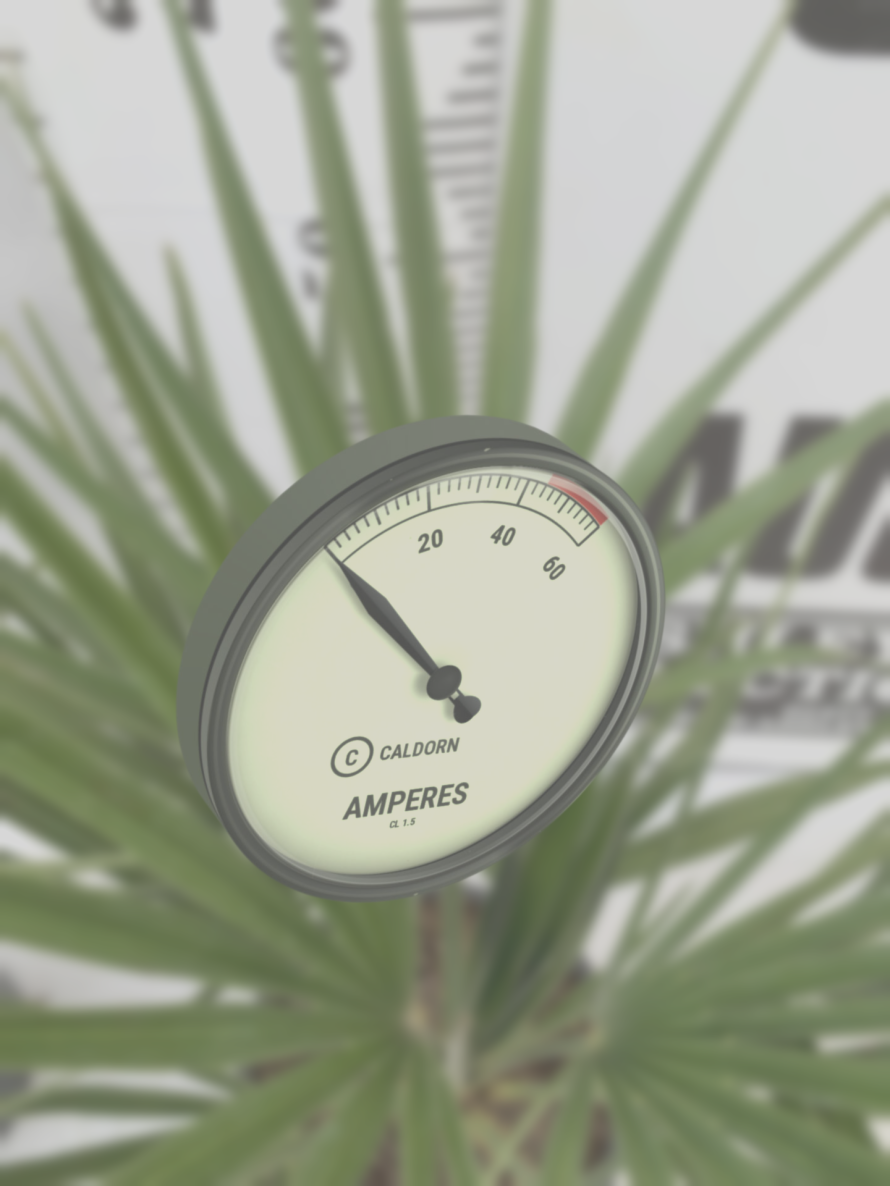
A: 0 A
